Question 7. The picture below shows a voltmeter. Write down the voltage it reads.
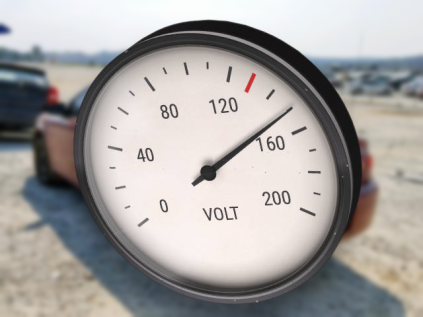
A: 150 V
